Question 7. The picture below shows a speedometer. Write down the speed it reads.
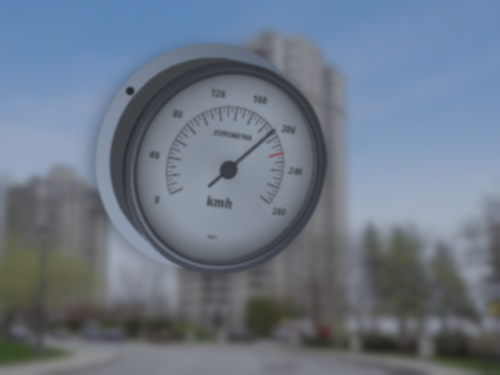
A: 190 km/h
